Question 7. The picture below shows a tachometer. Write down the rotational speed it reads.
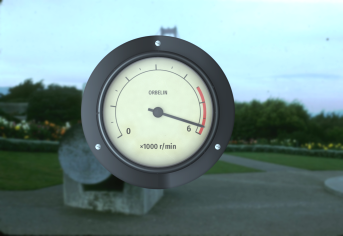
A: 5750 rpm
